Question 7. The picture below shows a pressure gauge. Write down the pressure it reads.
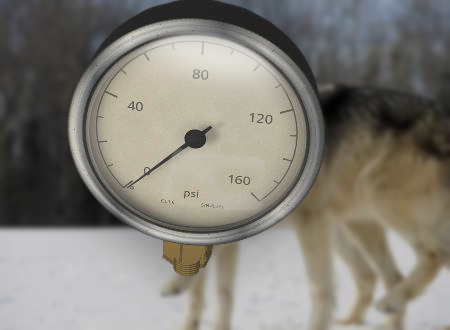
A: 0 psi
